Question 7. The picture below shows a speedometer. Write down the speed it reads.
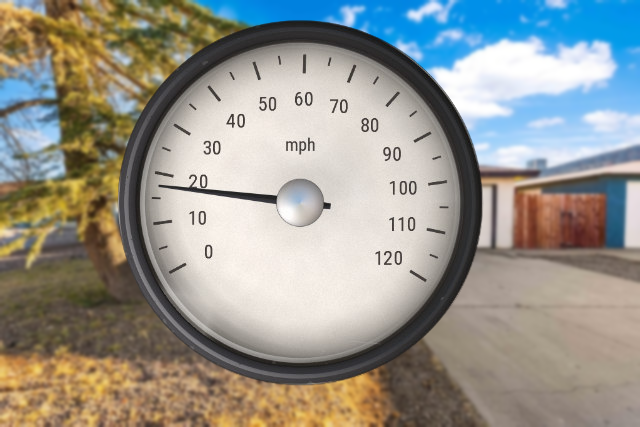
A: 17.5 mph
